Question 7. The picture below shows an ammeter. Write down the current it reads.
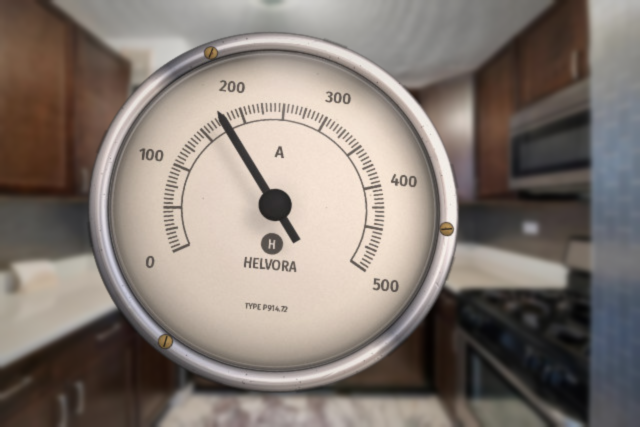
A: 175 A
